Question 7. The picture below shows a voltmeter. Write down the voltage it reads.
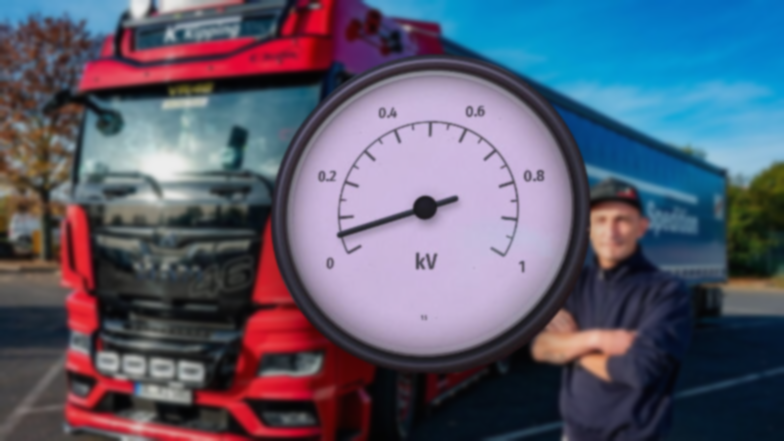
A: 0.05 kV
